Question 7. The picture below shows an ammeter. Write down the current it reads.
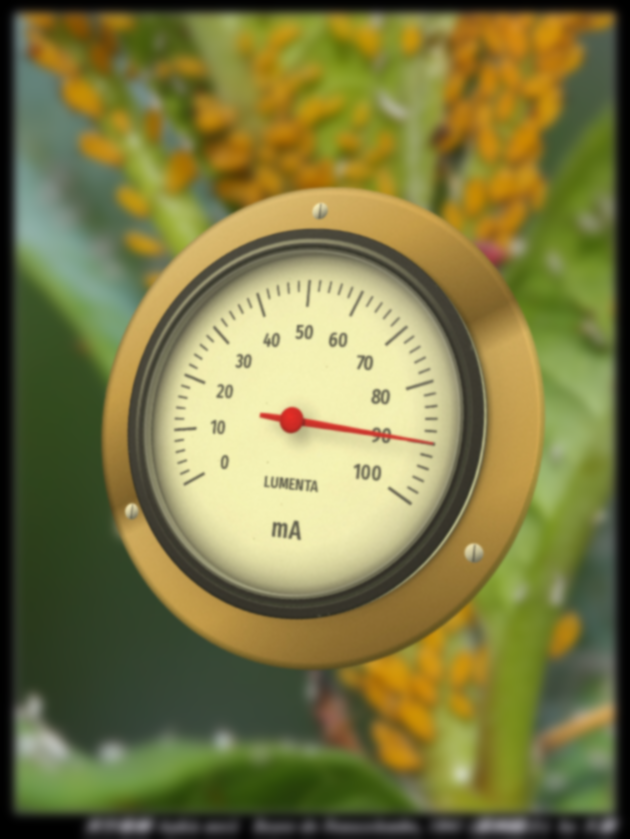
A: 90 mA
